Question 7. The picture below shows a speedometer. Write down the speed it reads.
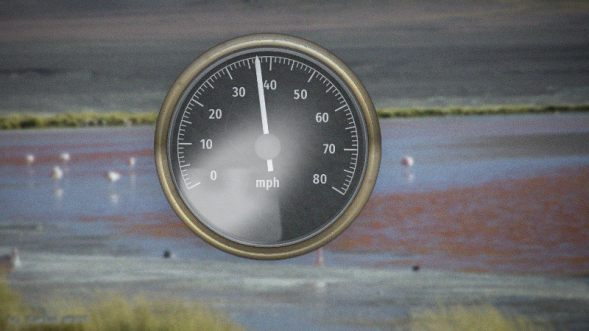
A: 37 mph
